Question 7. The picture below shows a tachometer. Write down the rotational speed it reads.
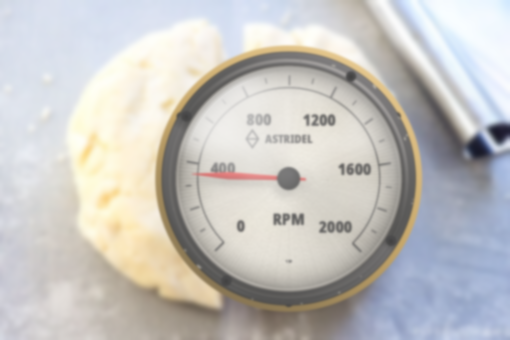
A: 350 rpm
